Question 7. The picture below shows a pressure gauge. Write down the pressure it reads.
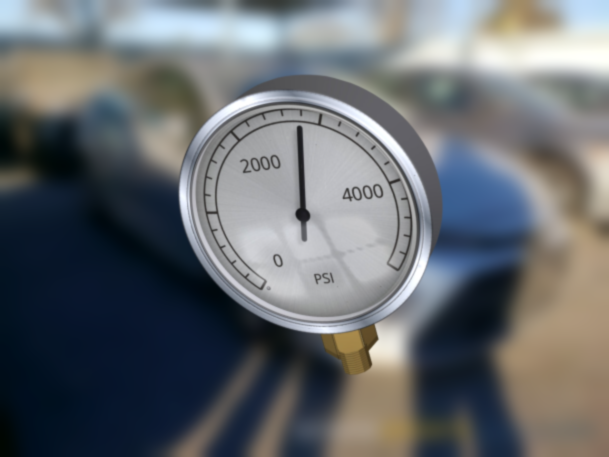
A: 2800 psi
